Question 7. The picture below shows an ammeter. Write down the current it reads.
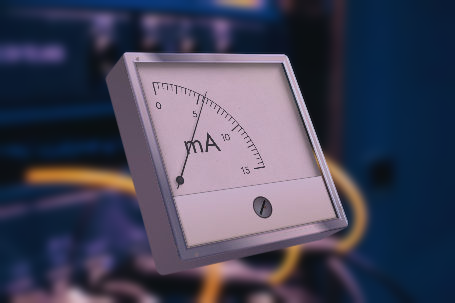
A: 5.5 mA
